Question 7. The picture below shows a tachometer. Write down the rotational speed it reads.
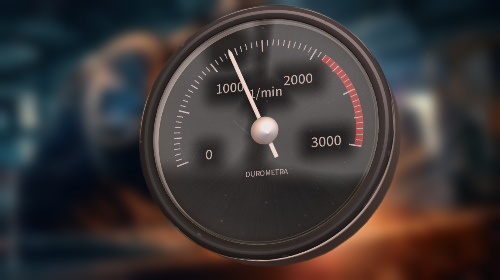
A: 1200 rpm
